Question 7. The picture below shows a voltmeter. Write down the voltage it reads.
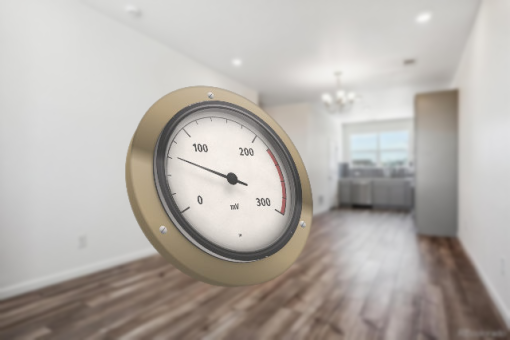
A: 60 mV
